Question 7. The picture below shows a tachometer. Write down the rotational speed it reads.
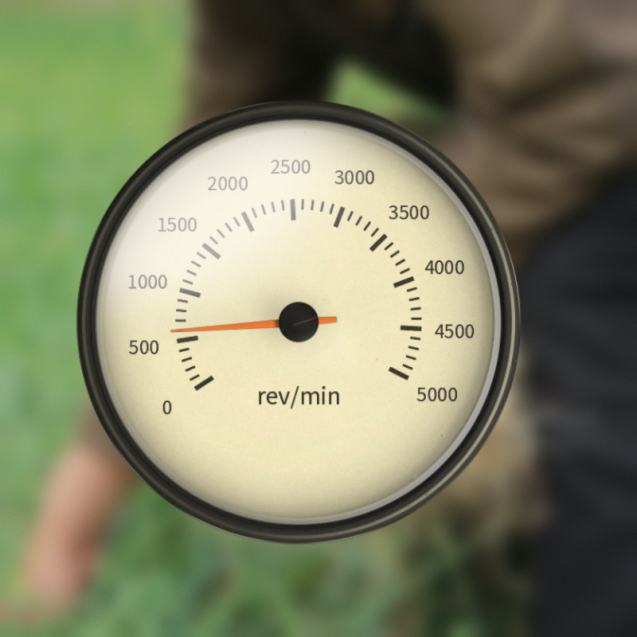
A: 600 rpm
